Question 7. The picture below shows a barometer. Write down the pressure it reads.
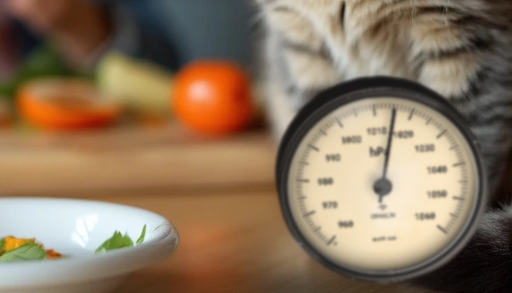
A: 1015 hPa
